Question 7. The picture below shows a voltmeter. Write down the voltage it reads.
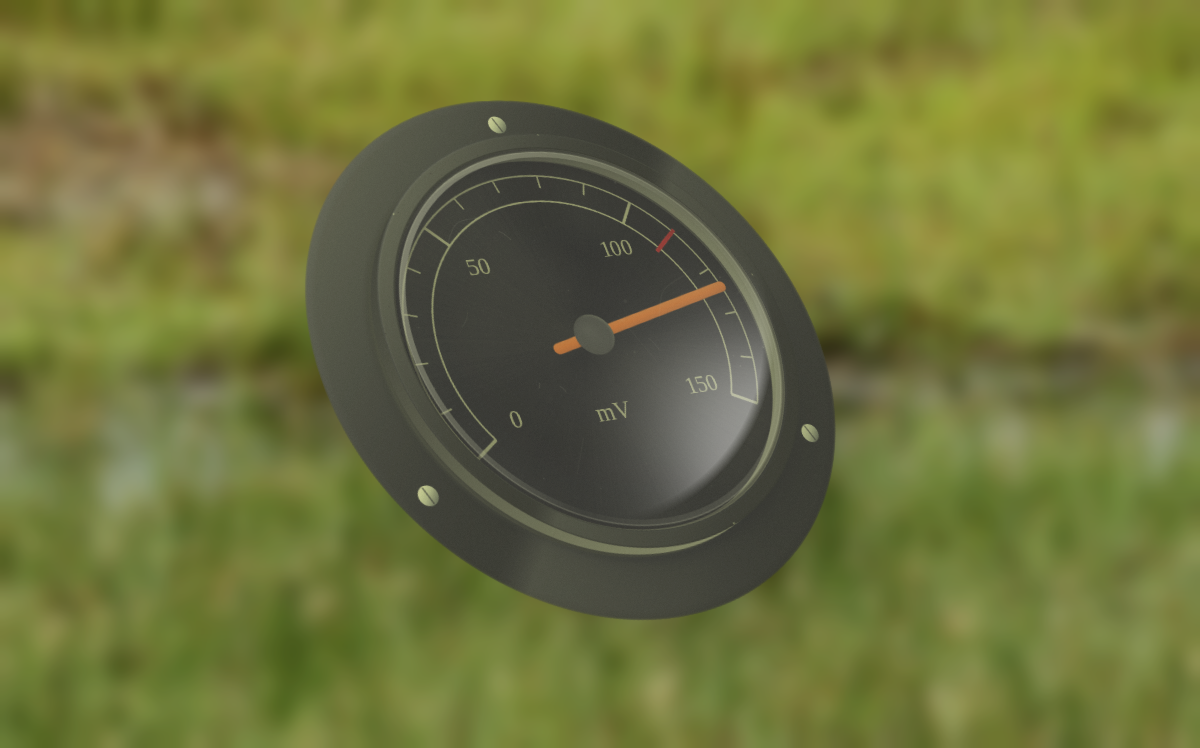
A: 125 mV
